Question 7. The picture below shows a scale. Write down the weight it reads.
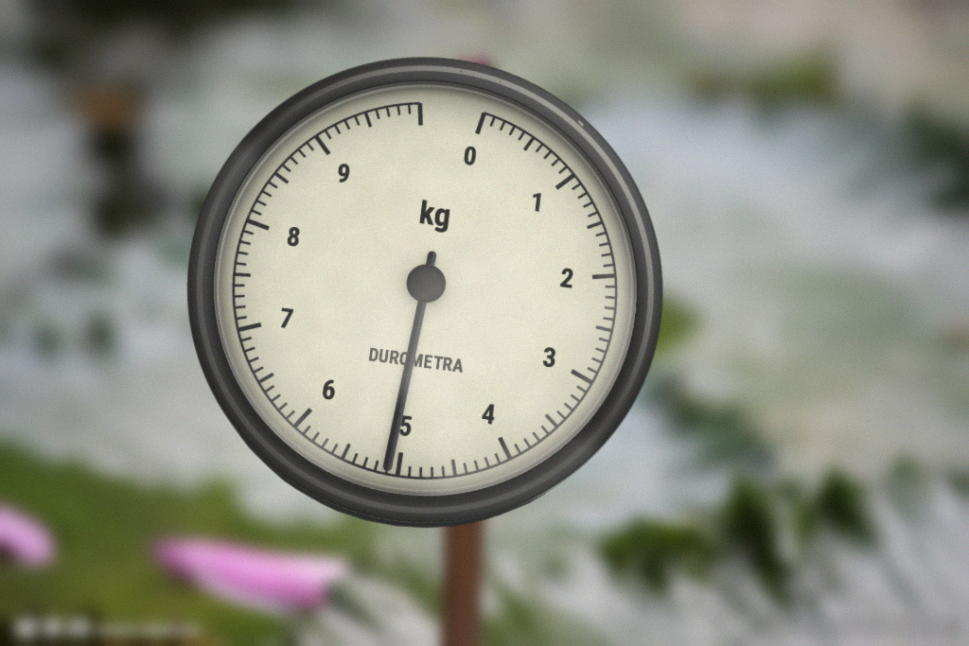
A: 5.1 kg
